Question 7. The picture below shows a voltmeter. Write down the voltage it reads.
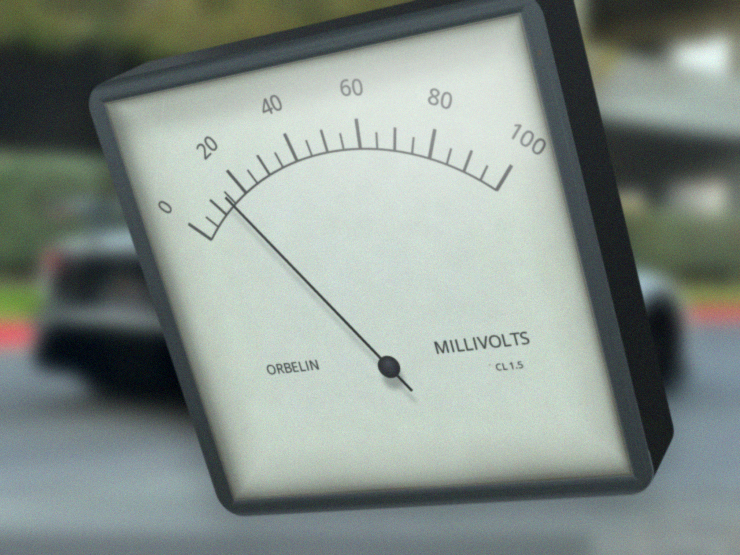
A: 15 mV
